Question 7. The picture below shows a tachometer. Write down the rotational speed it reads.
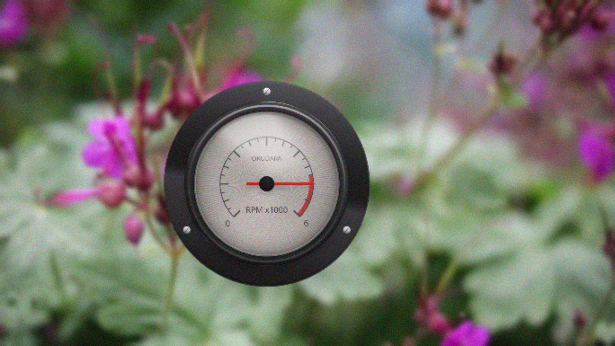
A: 5000 rpm
